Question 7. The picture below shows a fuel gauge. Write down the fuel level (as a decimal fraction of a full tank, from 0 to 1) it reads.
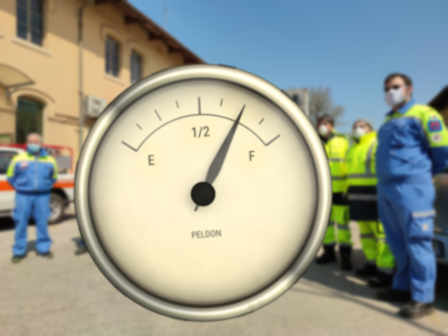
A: 0.75
